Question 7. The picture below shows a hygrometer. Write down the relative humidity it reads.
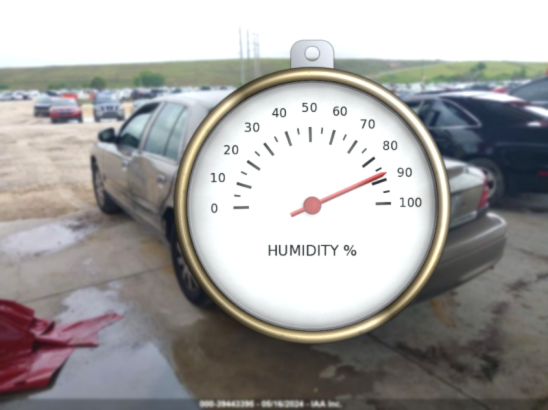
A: 87.5 %
